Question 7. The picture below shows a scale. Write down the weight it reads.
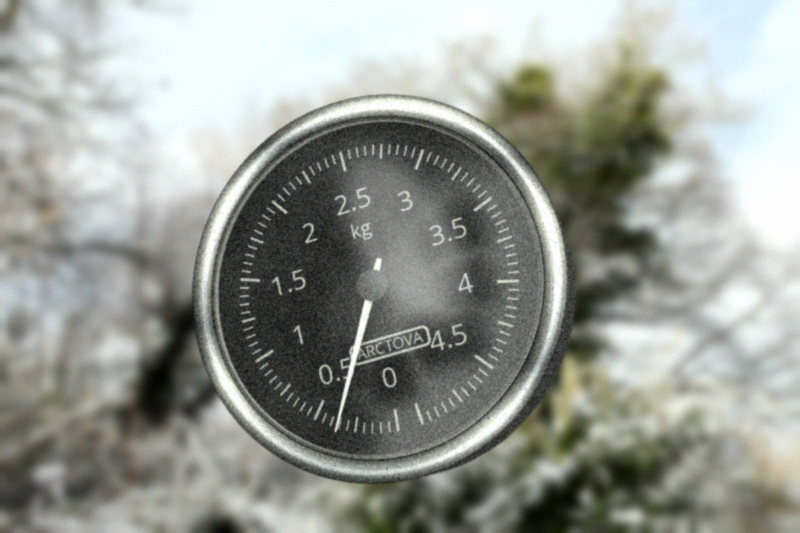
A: 0.35 kg
